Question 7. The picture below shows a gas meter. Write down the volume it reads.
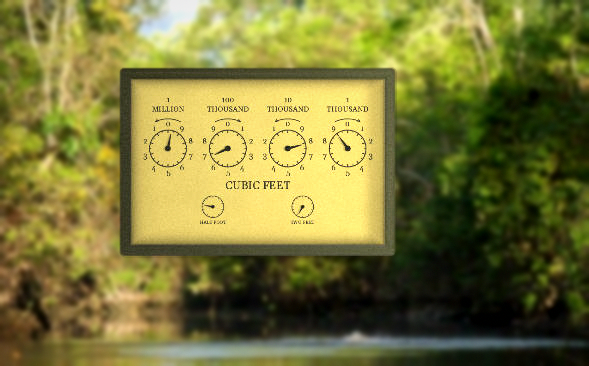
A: 967900 ft³
